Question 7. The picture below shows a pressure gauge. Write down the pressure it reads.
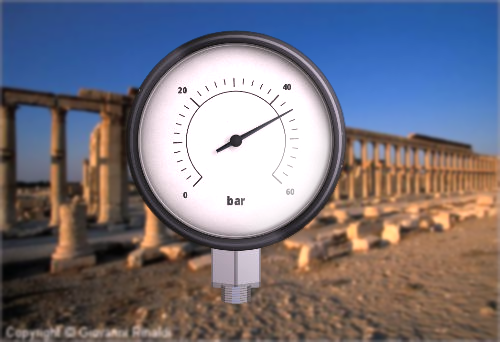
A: 44 bar
